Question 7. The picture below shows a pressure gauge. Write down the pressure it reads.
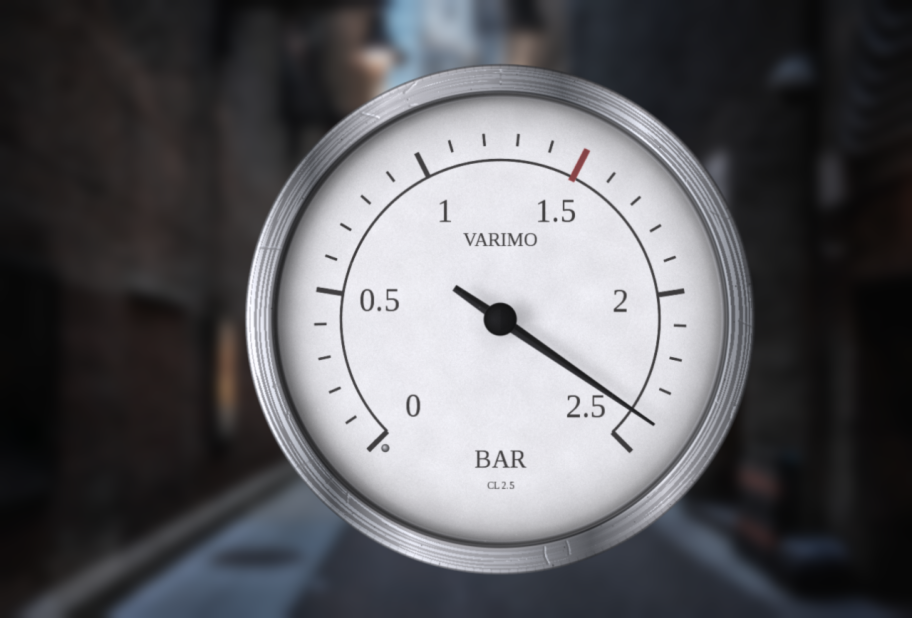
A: 2.4 bar
